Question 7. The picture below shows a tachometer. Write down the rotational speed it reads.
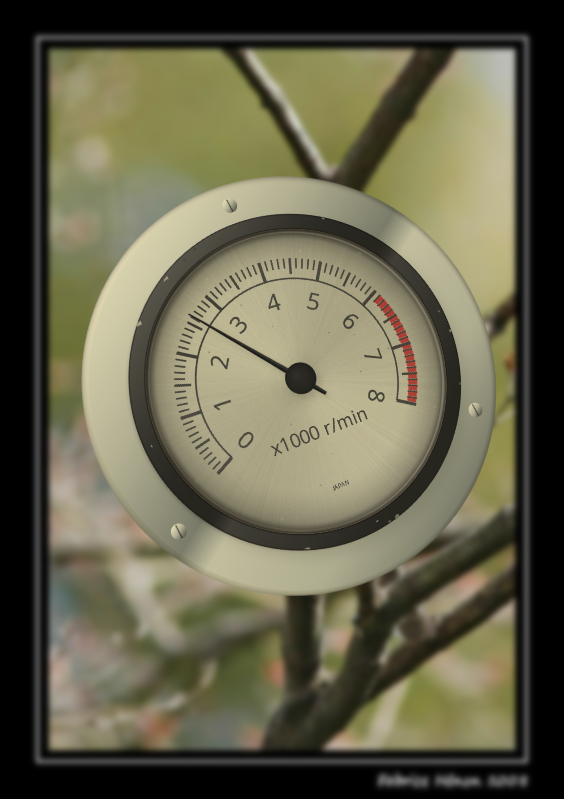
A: 2600 rpm
